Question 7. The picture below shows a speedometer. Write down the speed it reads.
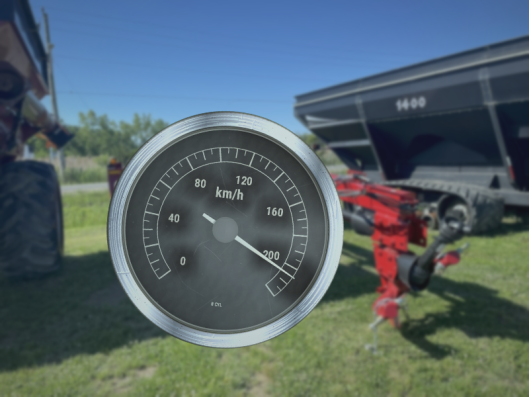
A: 205 km/h
